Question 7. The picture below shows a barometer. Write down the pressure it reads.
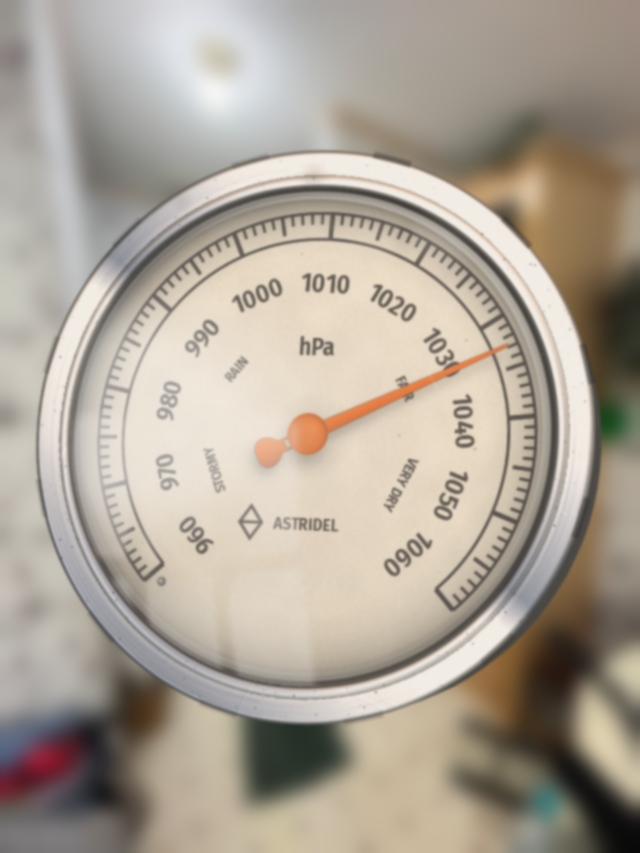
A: 1033 hPa
